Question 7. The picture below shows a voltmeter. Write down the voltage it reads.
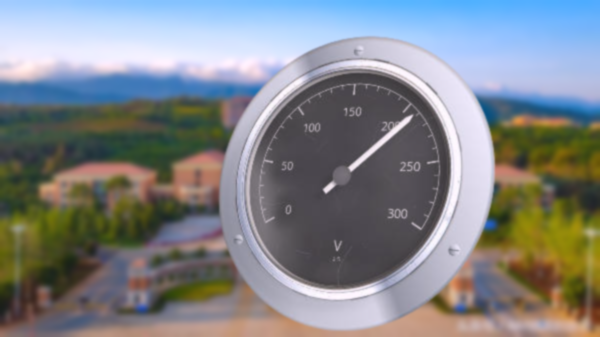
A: 210 V
